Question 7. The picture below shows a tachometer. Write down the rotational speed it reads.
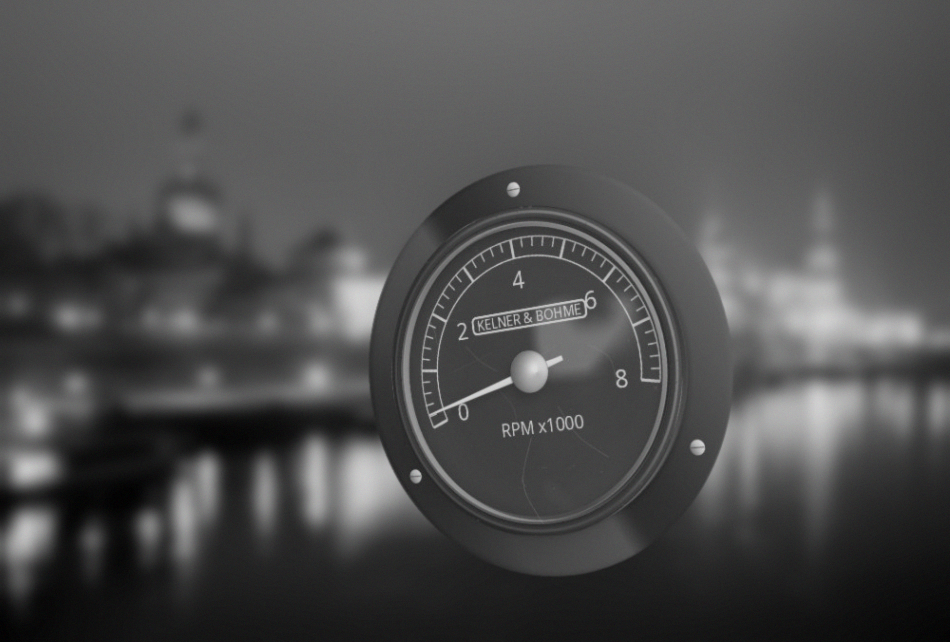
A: 200 rpm
